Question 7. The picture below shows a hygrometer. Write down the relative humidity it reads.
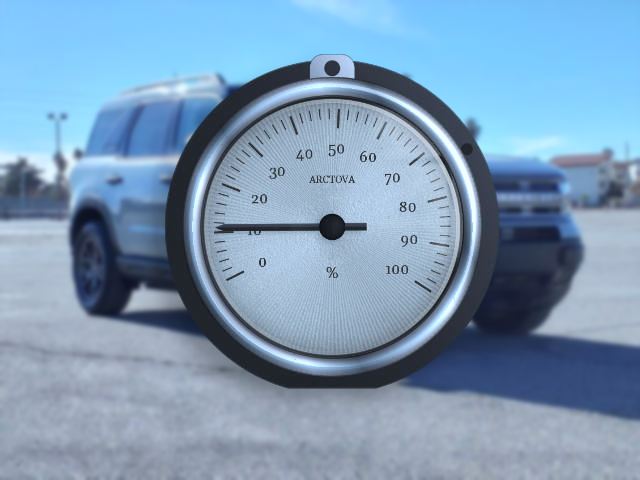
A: 11 %
